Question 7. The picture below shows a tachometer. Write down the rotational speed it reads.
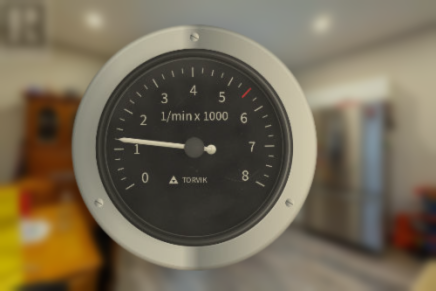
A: 1250 rpm
